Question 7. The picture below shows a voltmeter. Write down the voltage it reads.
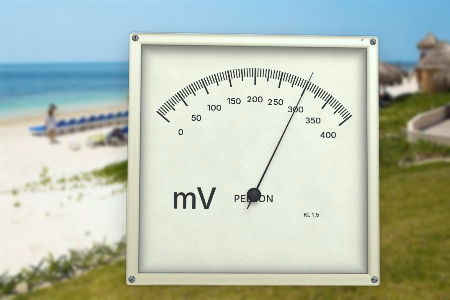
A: 300 mV
